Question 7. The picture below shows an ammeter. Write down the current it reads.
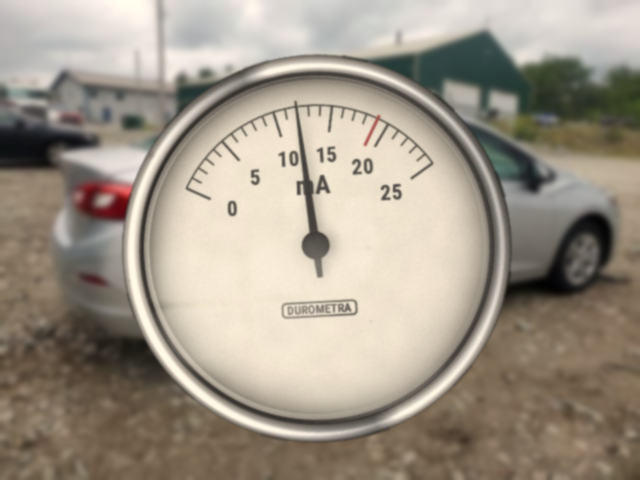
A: 12 mA
